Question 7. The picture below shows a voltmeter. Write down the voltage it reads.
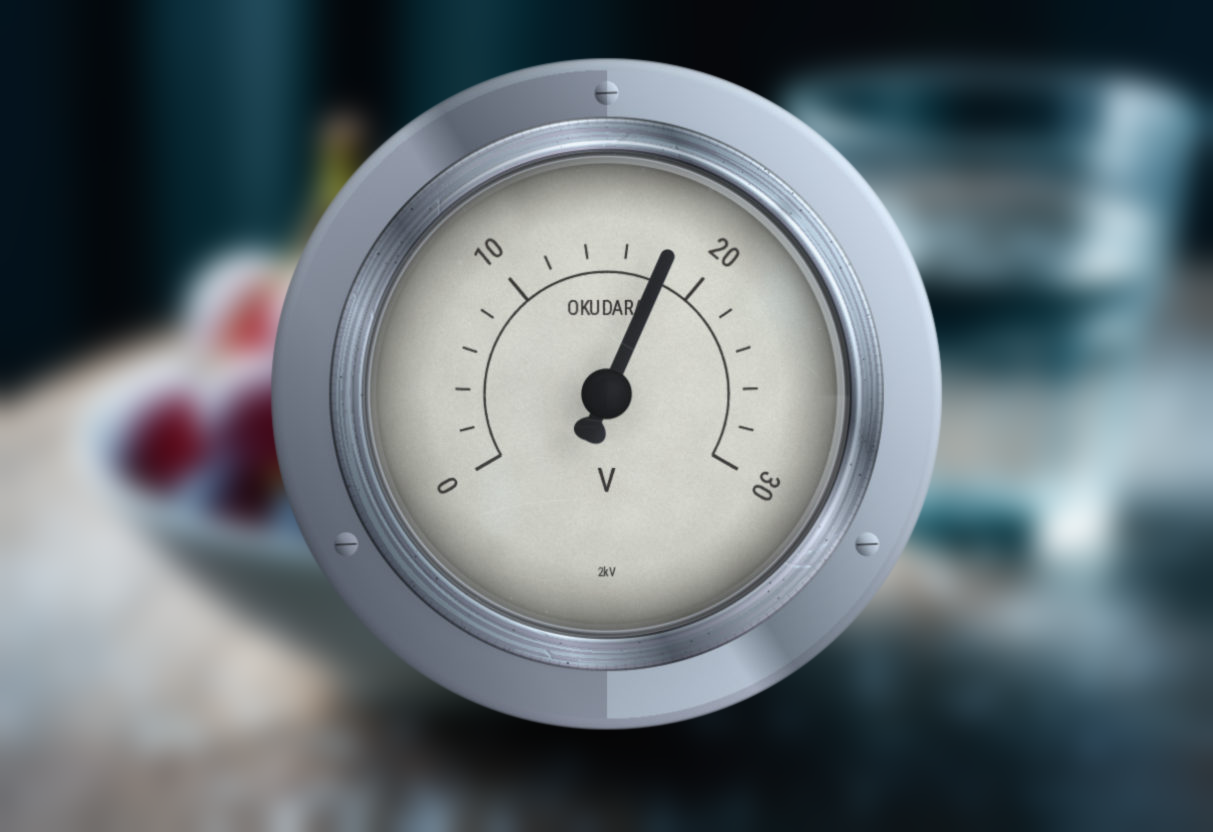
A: 18 V
